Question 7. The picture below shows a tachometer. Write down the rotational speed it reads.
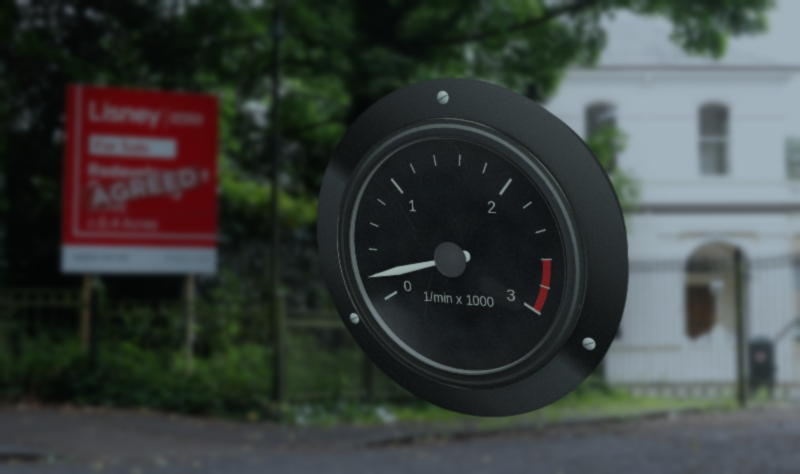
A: 200 rpm
